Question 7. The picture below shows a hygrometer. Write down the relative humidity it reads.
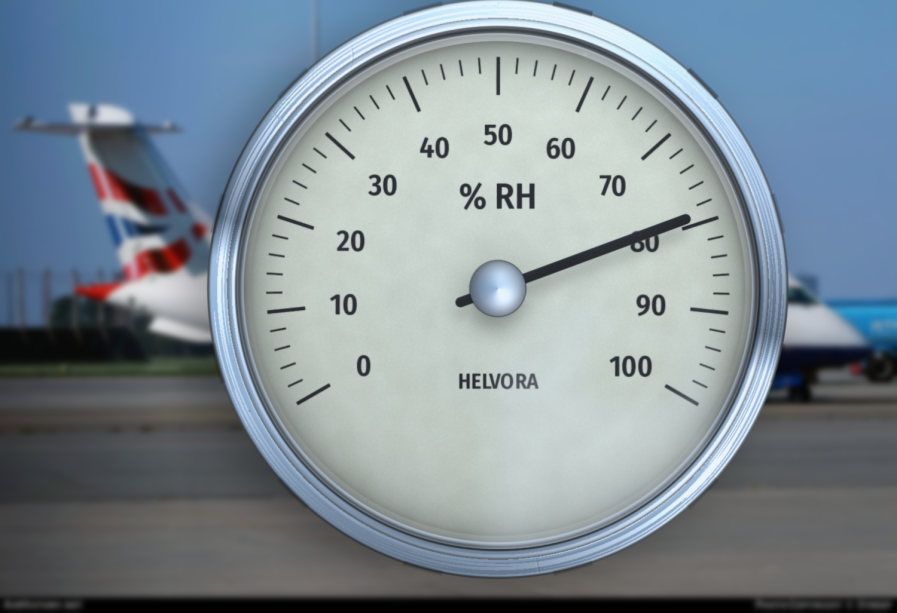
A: 79 %
